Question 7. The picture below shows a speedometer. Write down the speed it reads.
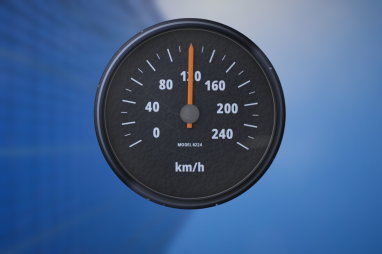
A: 120 km/h
